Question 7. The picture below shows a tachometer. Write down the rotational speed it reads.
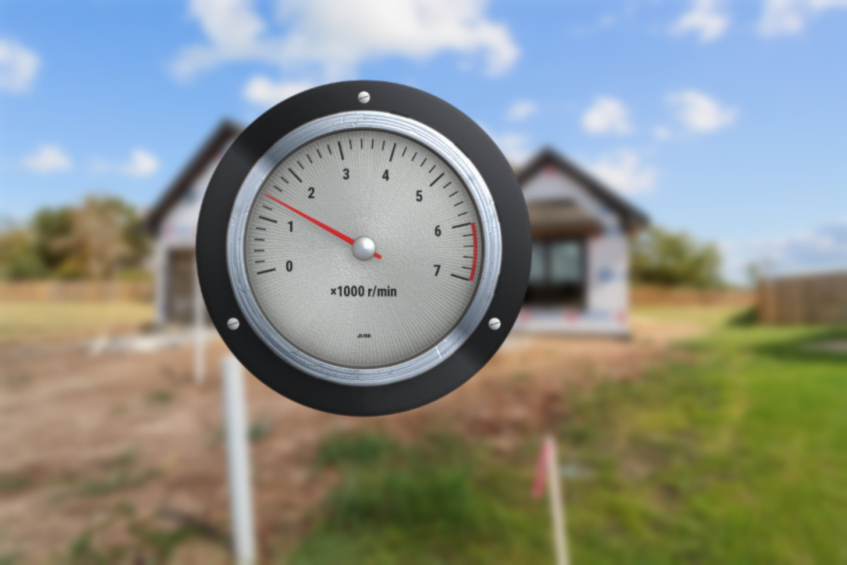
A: 1400 rpm
